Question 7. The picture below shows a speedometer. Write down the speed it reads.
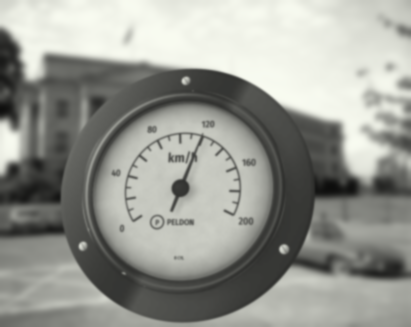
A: 120 km/h
